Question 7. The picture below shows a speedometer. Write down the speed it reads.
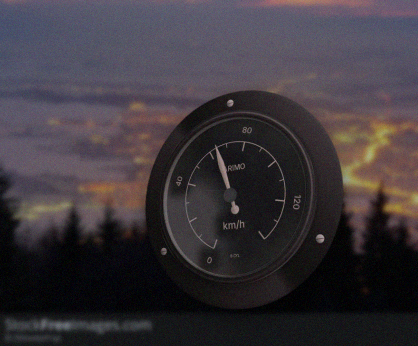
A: 65 km/h
